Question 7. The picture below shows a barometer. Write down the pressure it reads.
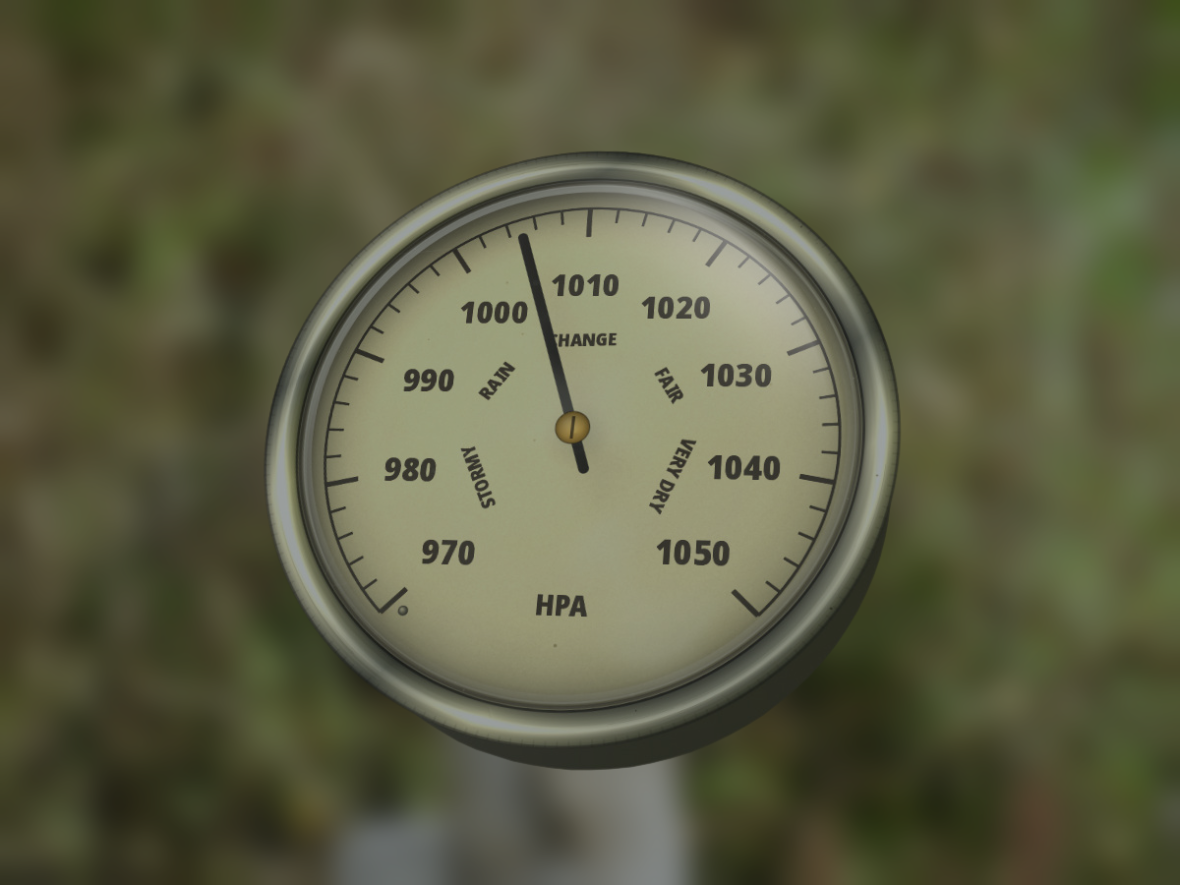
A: 1005 hPa
